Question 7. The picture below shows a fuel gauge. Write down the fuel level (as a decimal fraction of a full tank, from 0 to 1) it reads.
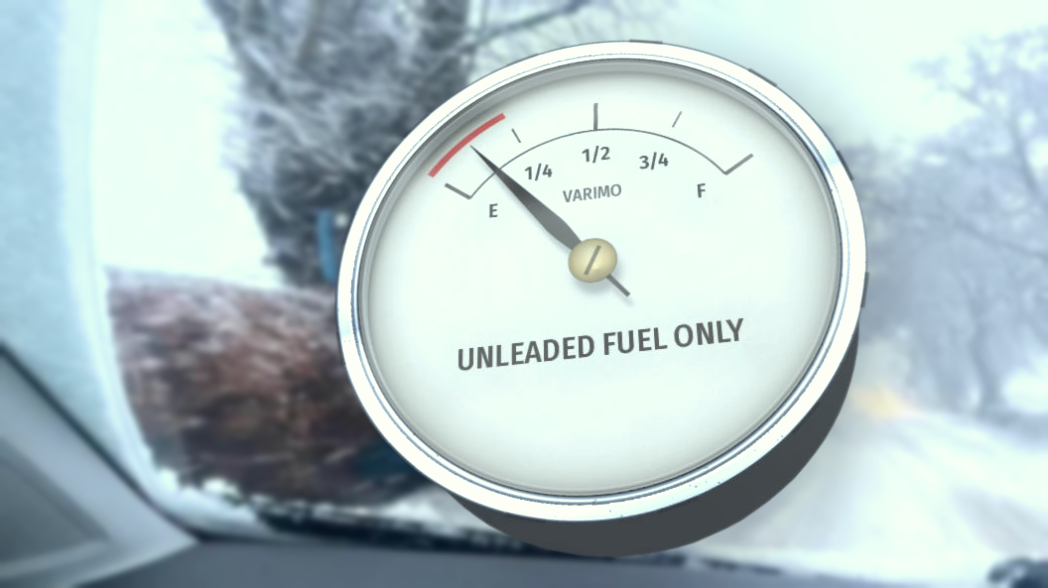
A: 0.125
